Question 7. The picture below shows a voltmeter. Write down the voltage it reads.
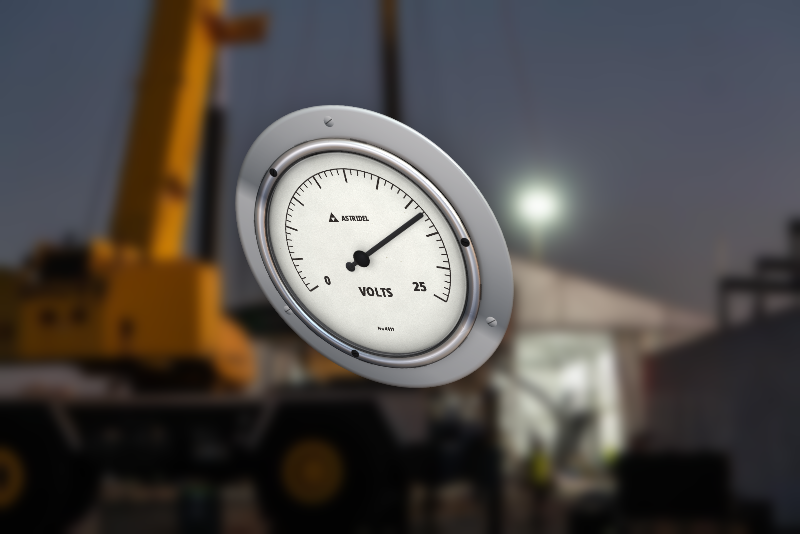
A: 18.5 V
